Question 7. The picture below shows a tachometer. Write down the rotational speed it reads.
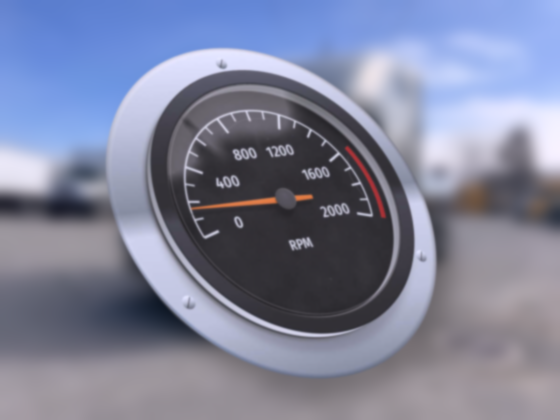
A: 150 rpm
